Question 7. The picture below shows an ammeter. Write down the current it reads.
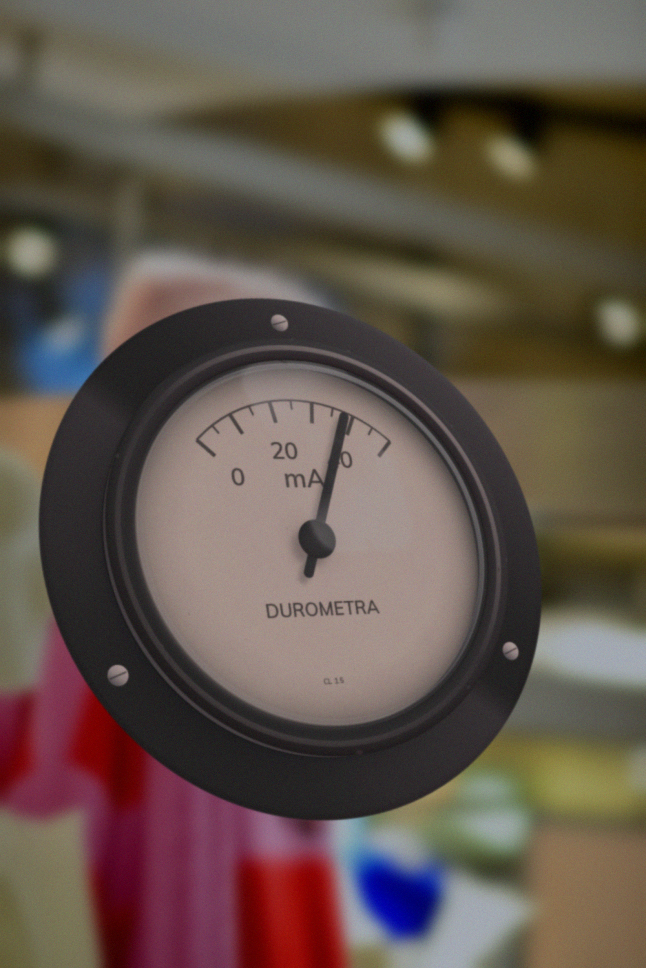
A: 37.5 mA
